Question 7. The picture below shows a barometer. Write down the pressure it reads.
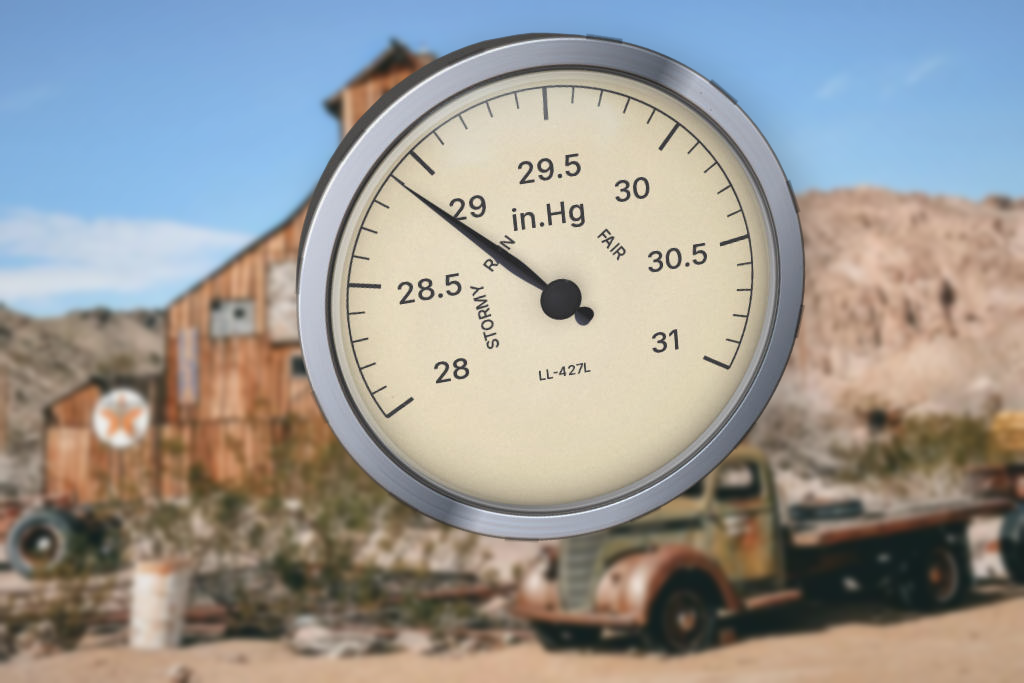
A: 28.9 inHg
